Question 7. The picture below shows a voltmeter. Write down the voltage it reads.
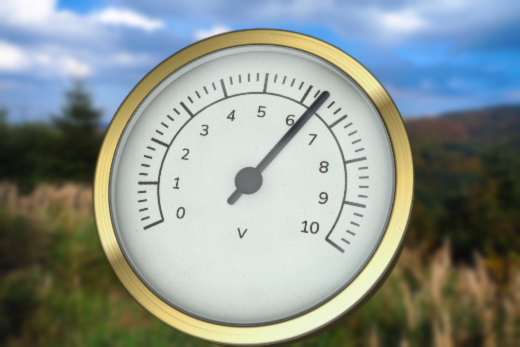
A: 6.4 V
